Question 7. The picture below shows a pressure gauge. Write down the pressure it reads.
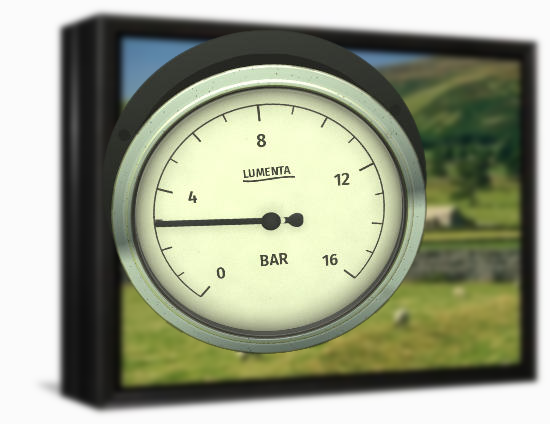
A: 3 bar
